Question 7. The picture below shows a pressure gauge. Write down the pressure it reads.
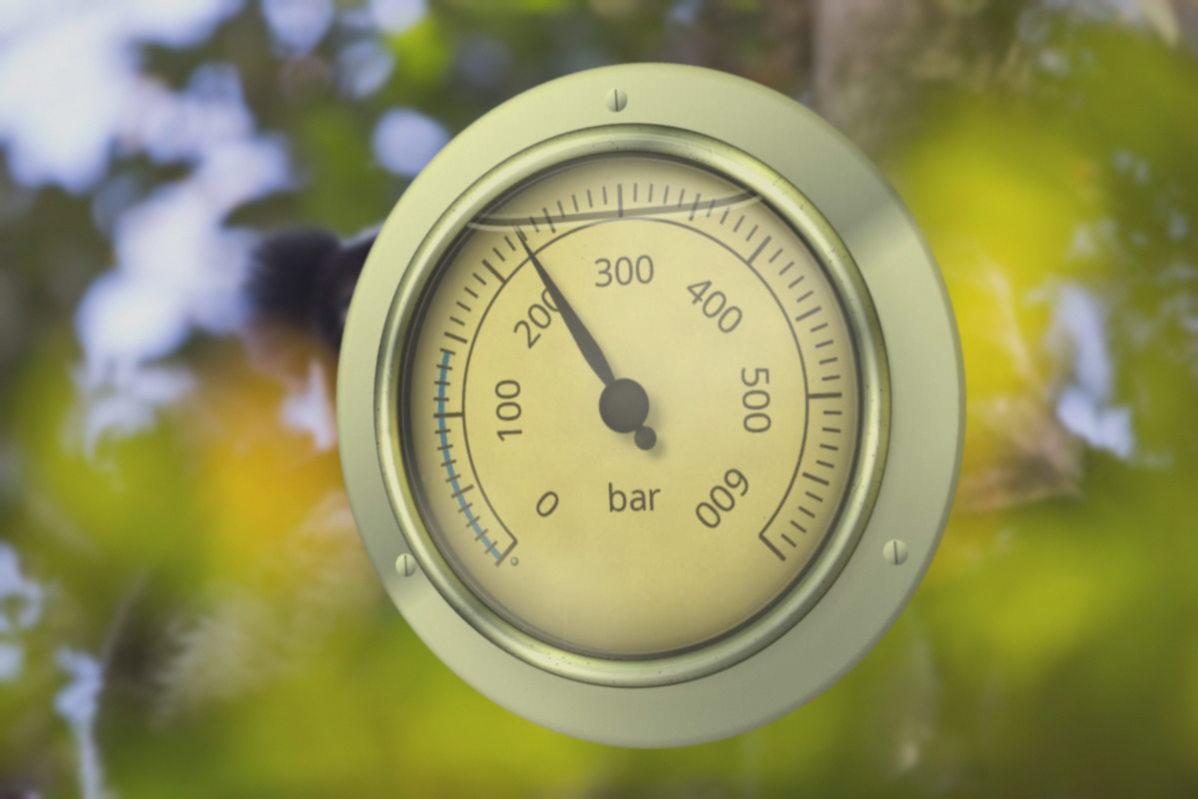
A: 230 bar
